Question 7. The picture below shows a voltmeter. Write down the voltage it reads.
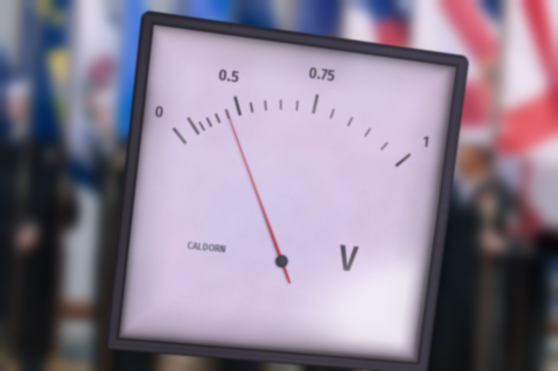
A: 0.45 V
